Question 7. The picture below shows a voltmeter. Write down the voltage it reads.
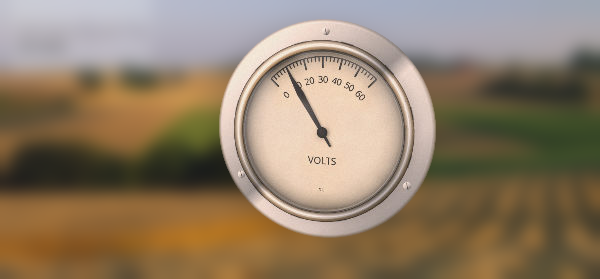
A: 10 V
